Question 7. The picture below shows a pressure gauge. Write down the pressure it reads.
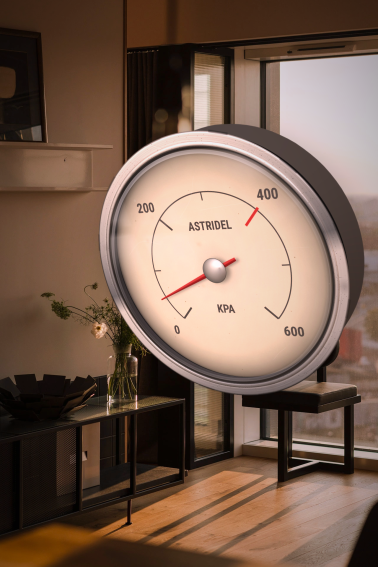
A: 50 kPa
